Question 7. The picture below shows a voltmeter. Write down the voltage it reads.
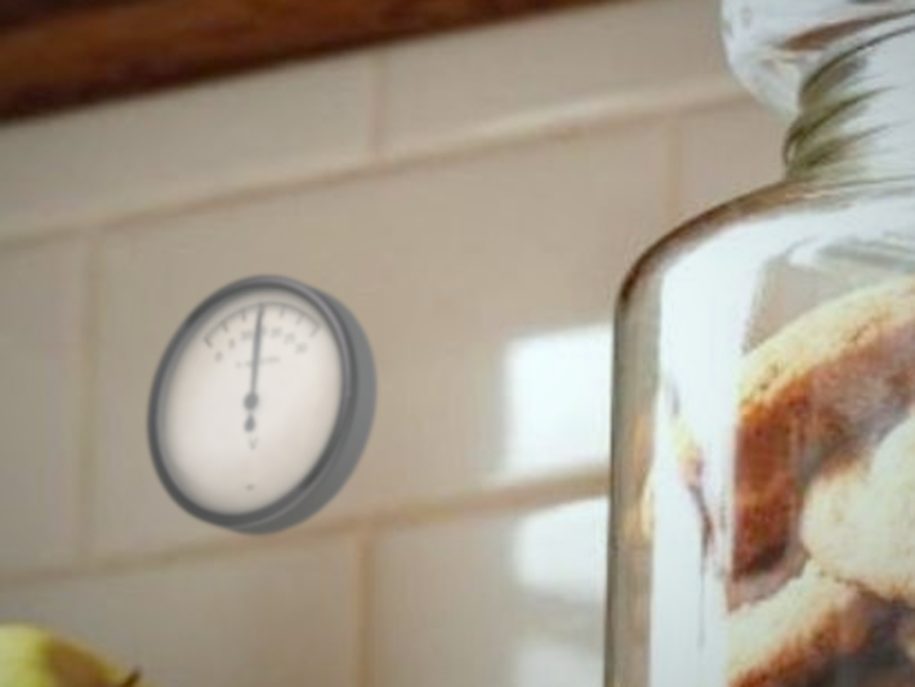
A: 15 V
